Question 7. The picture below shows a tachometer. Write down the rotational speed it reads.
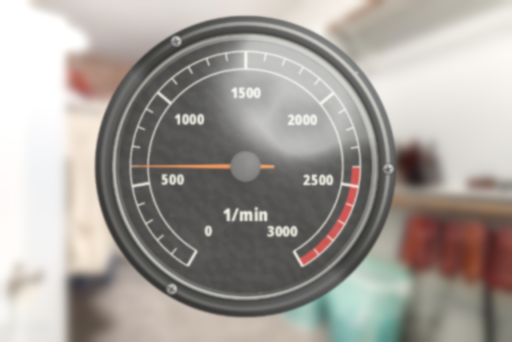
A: 600 rpm
